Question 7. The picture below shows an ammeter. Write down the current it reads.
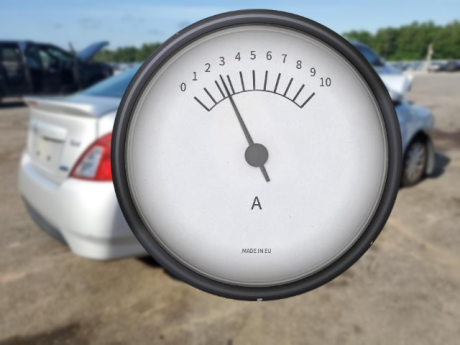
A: 2.5 A
